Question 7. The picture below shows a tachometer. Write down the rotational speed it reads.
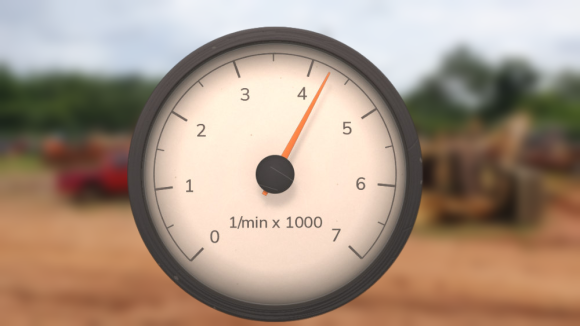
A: 4250 rpm
